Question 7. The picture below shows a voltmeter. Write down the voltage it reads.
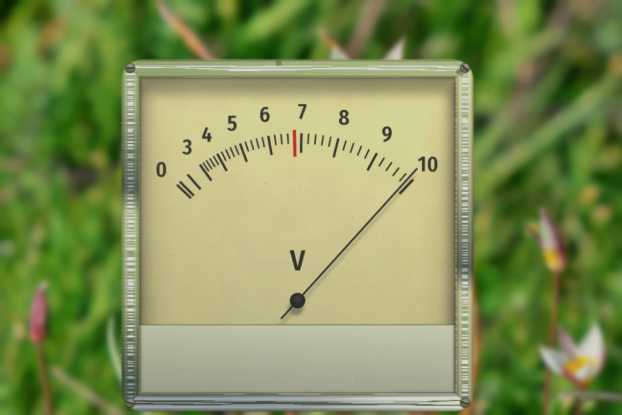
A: 9.9 V
